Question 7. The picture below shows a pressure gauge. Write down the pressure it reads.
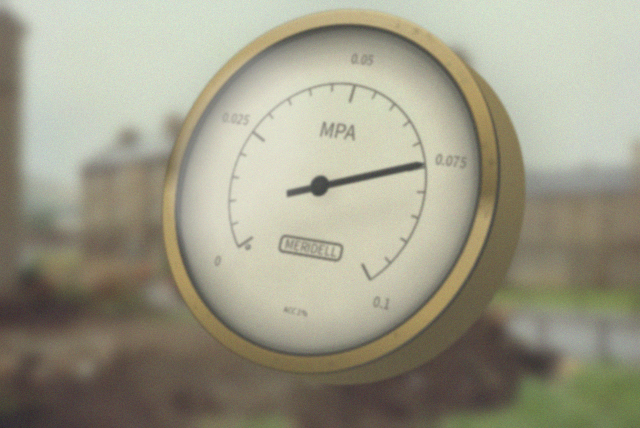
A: 0.075 MPa
